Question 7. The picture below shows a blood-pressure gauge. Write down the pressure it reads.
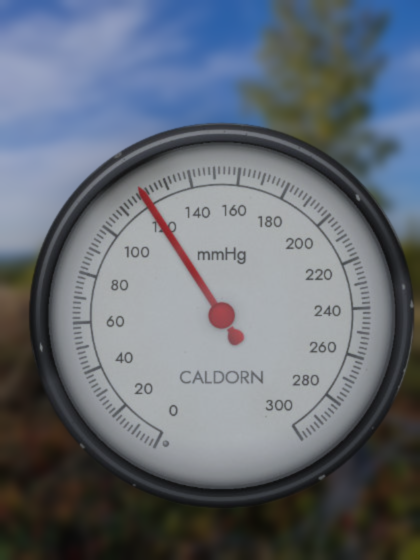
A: 120 mmHg
